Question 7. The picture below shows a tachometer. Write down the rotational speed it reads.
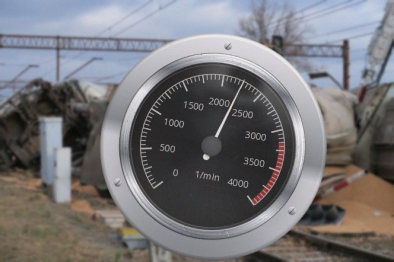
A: 2250 rpm
